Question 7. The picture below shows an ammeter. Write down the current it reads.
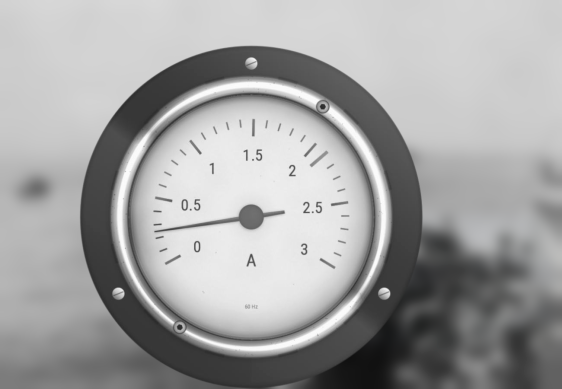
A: 0.25 A
